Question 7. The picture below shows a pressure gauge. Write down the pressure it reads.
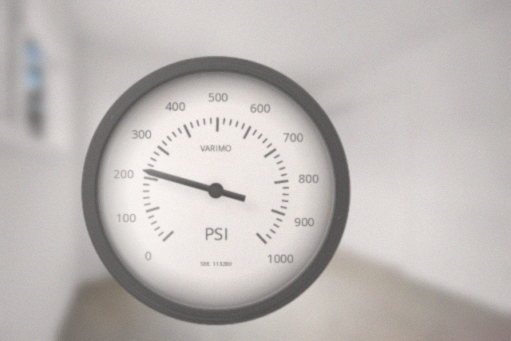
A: 220 psi
